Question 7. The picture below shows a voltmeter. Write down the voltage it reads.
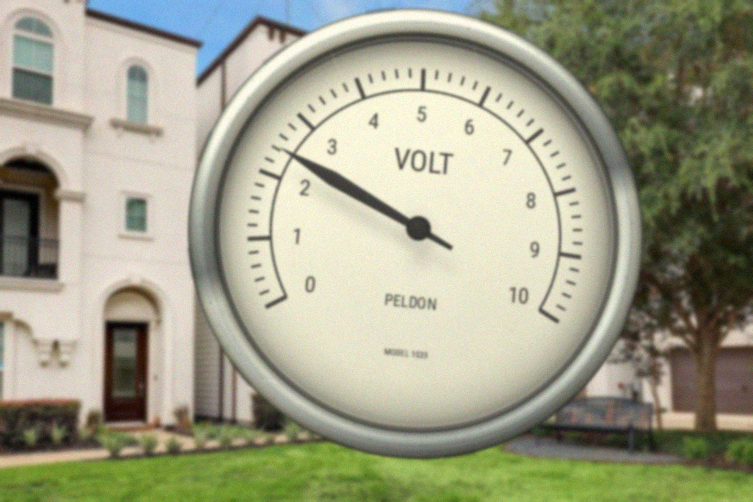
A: 2.4 V
